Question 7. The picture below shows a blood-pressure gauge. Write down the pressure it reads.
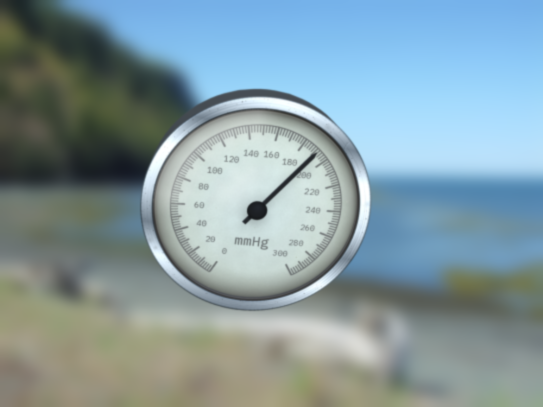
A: 190 mmHg
